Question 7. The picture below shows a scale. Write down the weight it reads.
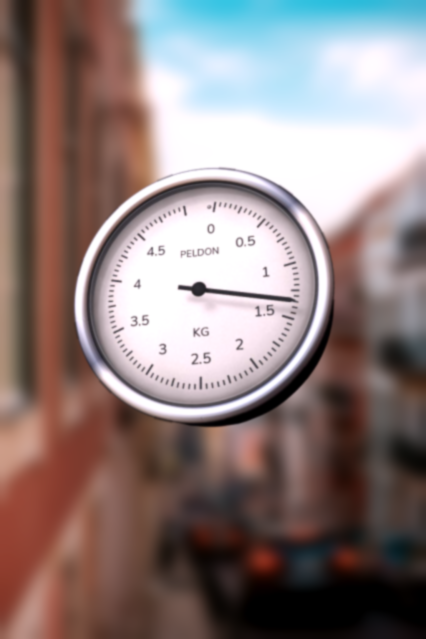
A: 1.35 kg
